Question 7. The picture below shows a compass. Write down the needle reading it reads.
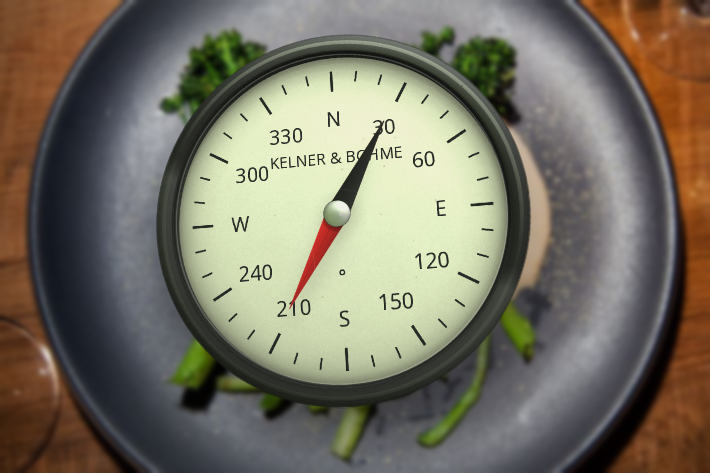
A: 210 °
